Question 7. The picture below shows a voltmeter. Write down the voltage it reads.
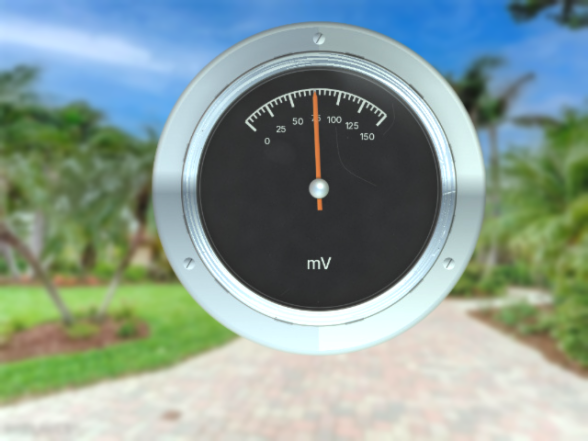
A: 75 mV
